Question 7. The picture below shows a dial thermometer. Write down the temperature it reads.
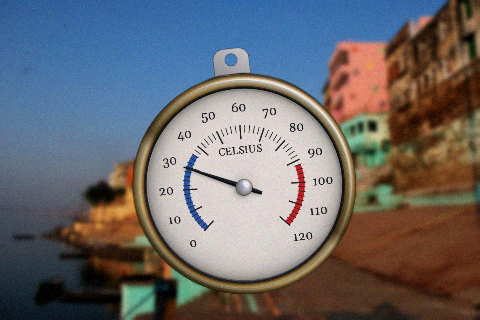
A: 30 °C
